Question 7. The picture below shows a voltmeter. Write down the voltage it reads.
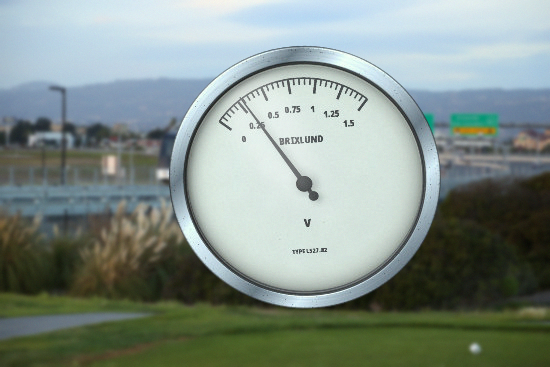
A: 0.3 V
